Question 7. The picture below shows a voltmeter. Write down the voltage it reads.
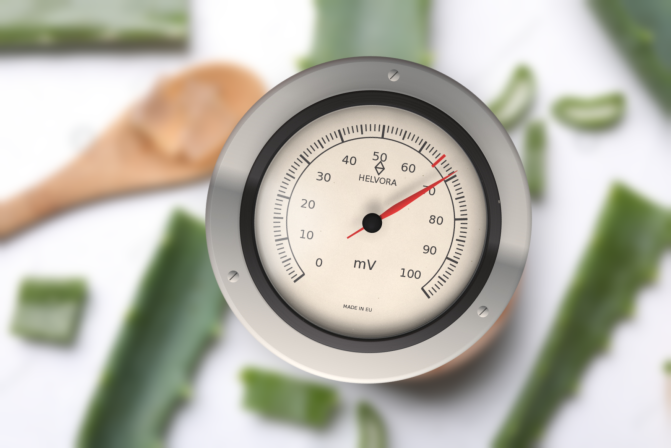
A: 69 mV
